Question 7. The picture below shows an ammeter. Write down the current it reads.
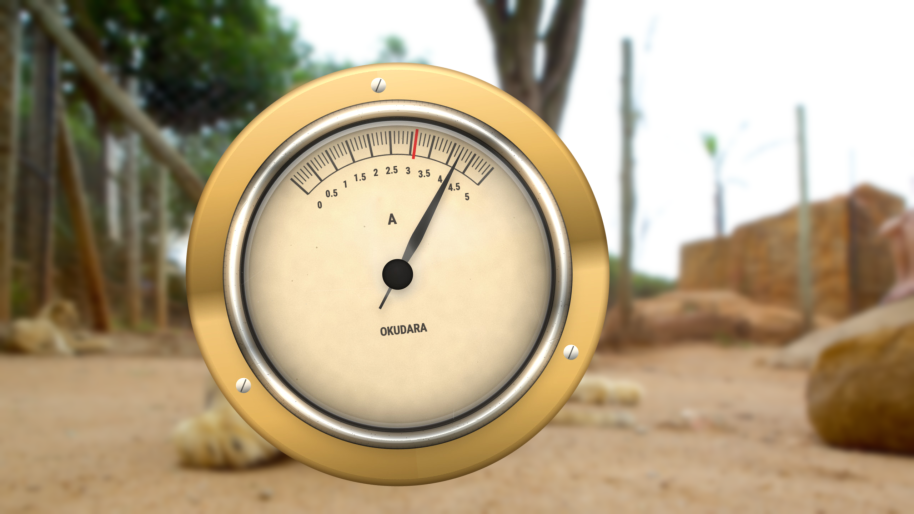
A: 4.2 A
